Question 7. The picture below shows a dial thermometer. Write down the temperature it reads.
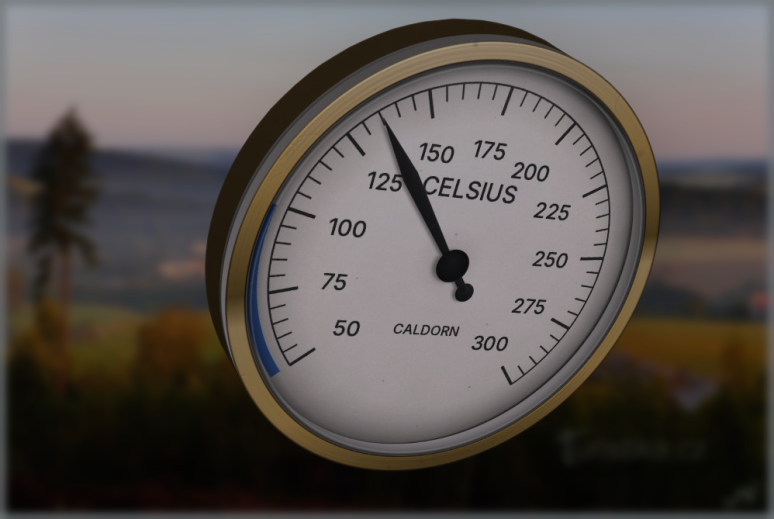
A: 135 °C
